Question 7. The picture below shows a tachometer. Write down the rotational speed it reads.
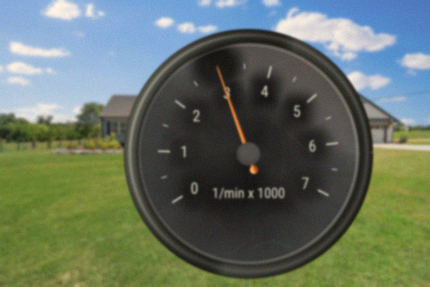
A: 3000 rpm
